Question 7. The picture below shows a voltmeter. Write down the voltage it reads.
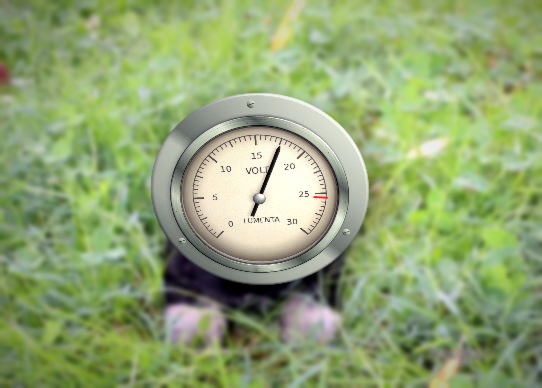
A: 17.5 V
